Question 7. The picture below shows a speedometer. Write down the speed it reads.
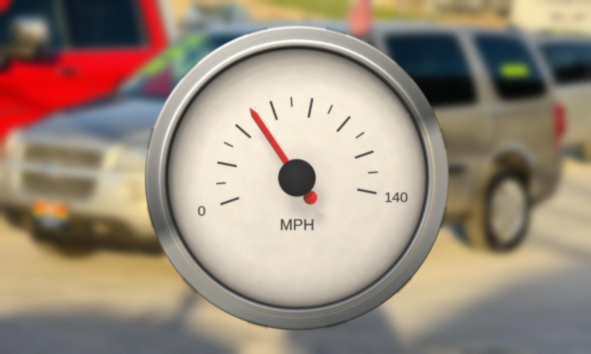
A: 50 mph
